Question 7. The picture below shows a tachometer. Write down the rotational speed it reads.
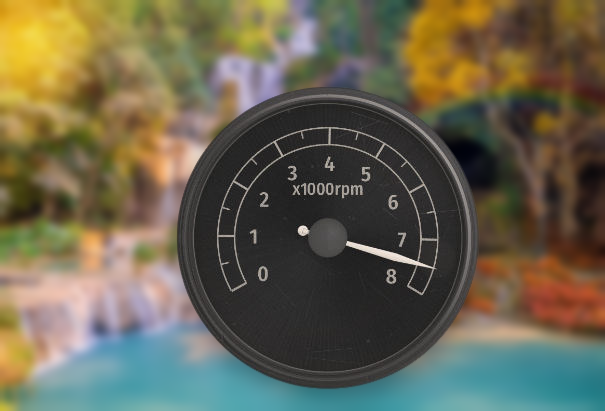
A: 7500 rpm
